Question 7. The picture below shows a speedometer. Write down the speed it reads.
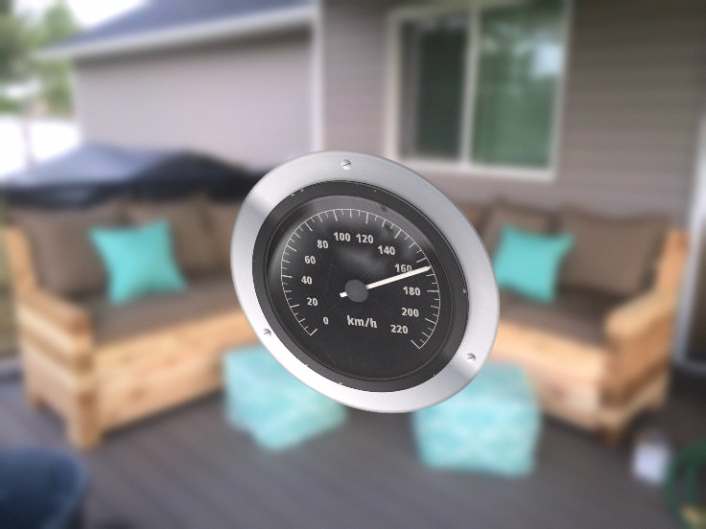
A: 165 km/h
